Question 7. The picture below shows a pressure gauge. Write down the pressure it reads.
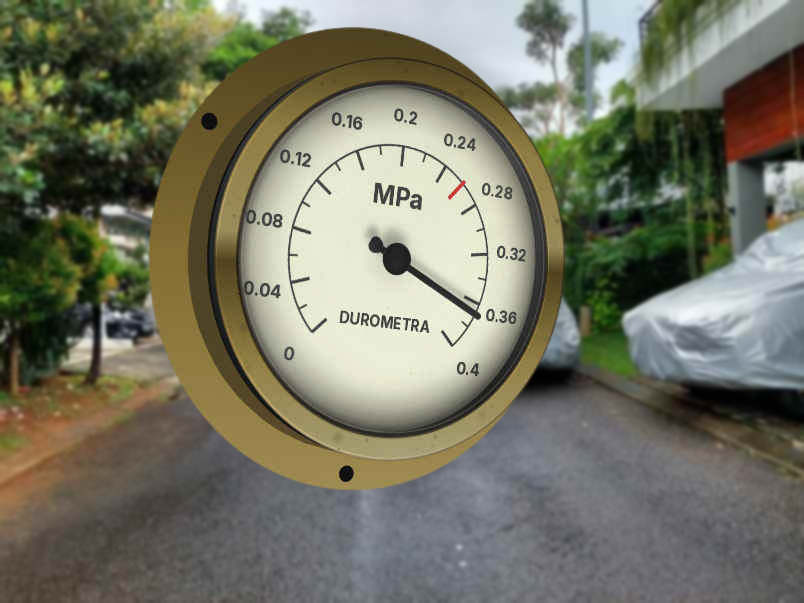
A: 0.37 MPa
